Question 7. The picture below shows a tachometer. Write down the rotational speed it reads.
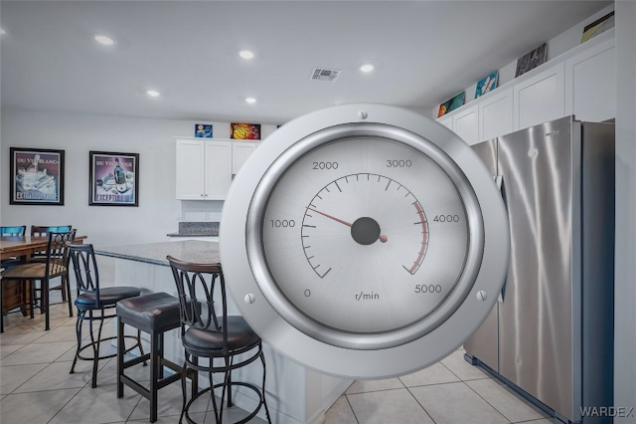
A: 1300 rpm
